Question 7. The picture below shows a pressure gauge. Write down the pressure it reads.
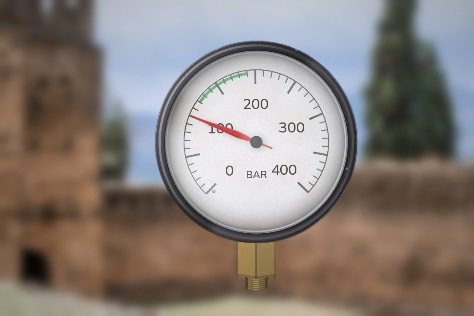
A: 100 bar
